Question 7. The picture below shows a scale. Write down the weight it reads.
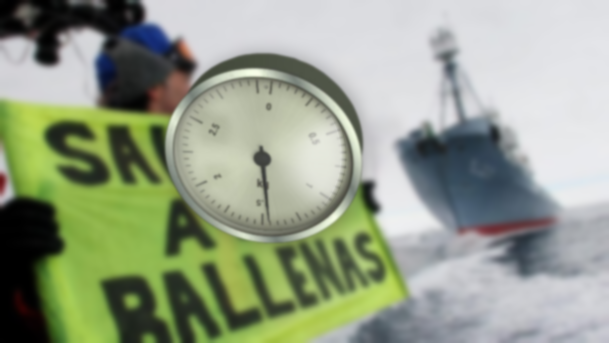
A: 1.45 kg
